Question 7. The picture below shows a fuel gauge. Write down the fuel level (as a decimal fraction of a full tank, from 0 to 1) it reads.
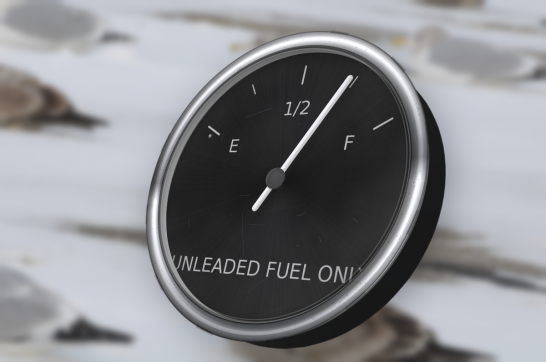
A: 0.75
